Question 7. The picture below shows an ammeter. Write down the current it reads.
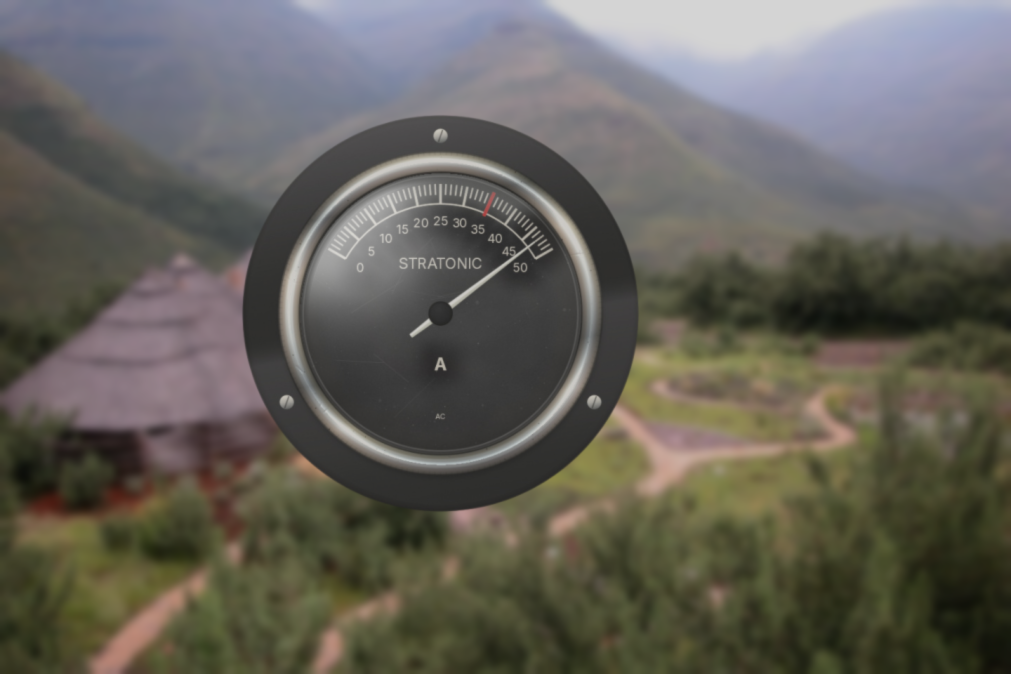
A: 47 A
